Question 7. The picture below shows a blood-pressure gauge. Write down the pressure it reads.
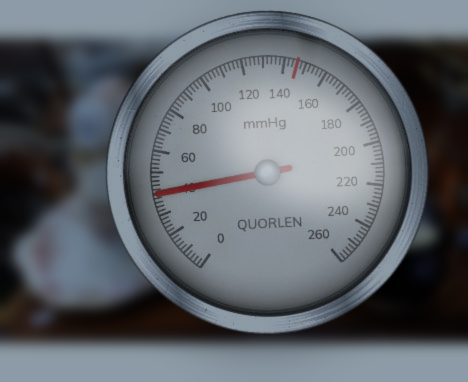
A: 40 mmHg
